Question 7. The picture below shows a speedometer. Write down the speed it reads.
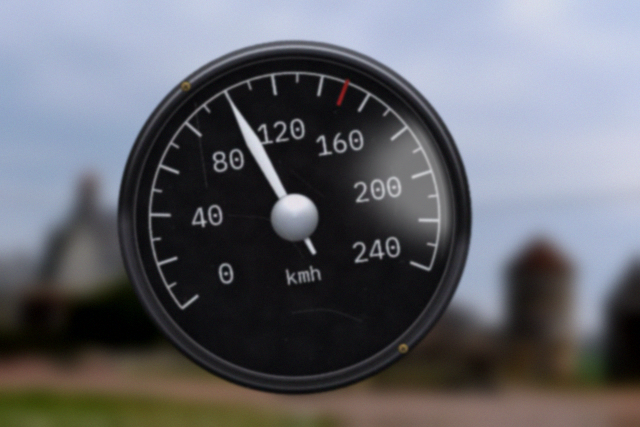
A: 100 km/h
